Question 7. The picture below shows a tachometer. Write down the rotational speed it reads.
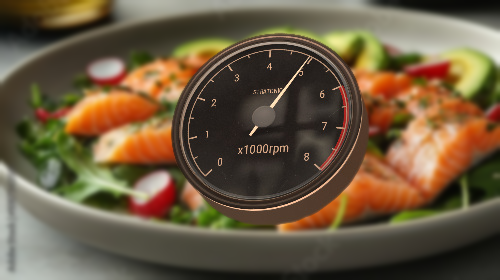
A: 5000 rpm
